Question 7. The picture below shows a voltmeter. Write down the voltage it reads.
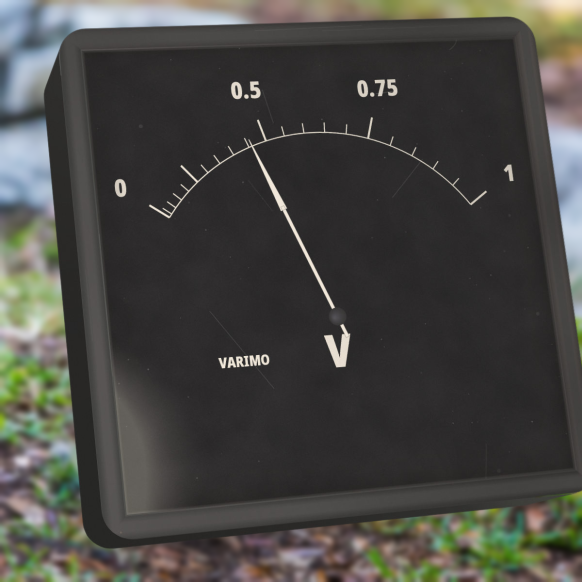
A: 0.45 V
